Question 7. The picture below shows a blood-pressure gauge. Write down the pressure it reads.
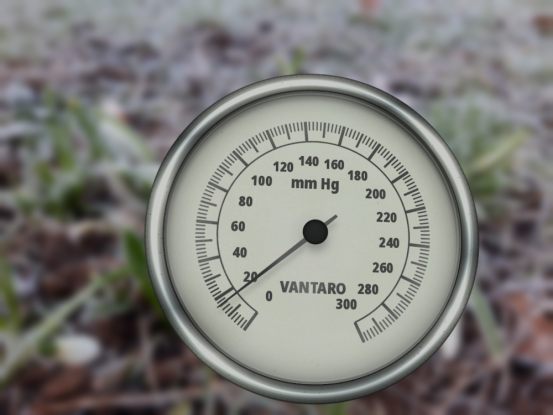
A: 16 mmHg
